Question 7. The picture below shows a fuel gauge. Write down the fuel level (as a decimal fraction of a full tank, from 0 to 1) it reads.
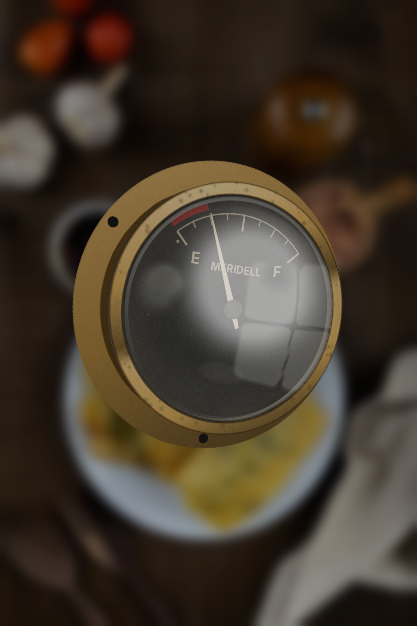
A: 0.25
